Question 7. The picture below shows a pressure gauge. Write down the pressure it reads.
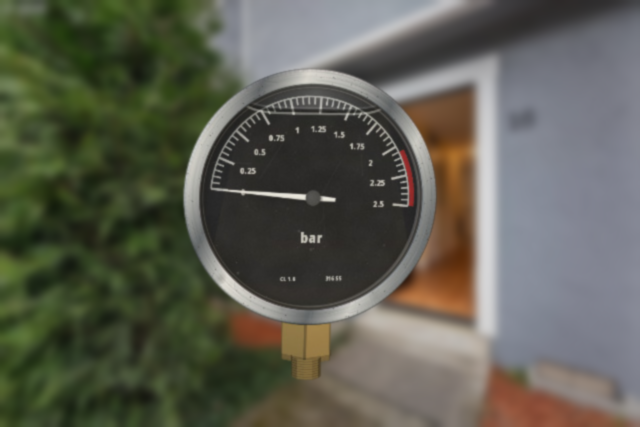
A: 0 bar
